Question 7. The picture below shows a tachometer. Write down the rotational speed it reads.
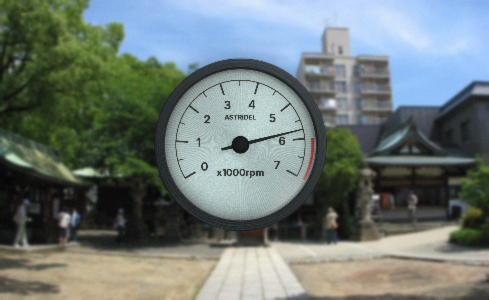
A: 5750 rpm
